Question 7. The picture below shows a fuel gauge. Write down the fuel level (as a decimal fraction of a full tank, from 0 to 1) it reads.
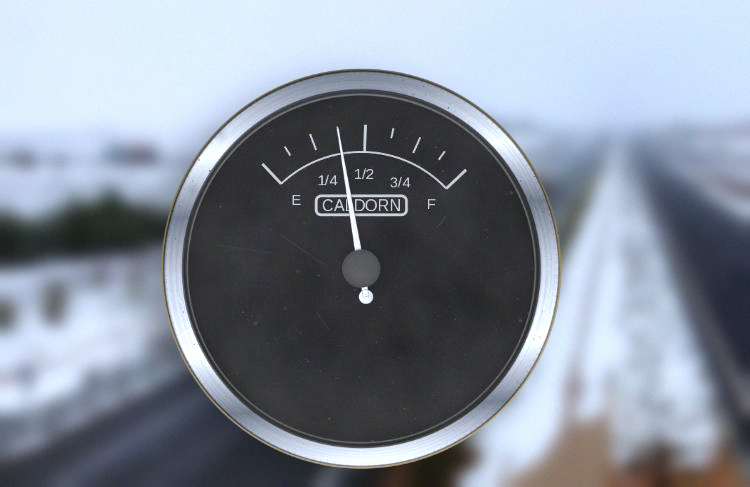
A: 0.375
